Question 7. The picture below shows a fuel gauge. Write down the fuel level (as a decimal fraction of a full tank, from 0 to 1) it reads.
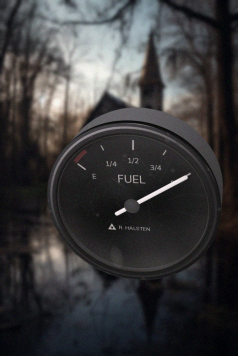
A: 1
